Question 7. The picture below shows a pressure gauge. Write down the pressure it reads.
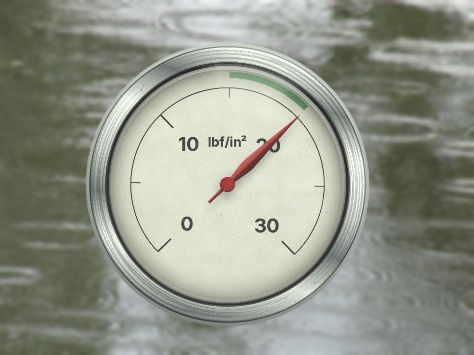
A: 20 psi
